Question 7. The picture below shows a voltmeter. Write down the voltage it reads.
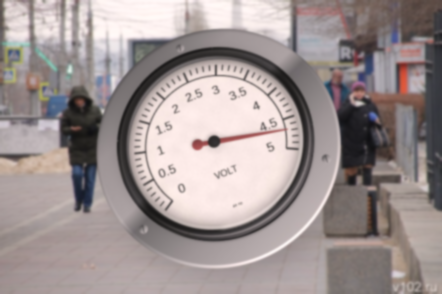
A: 4.7 V
